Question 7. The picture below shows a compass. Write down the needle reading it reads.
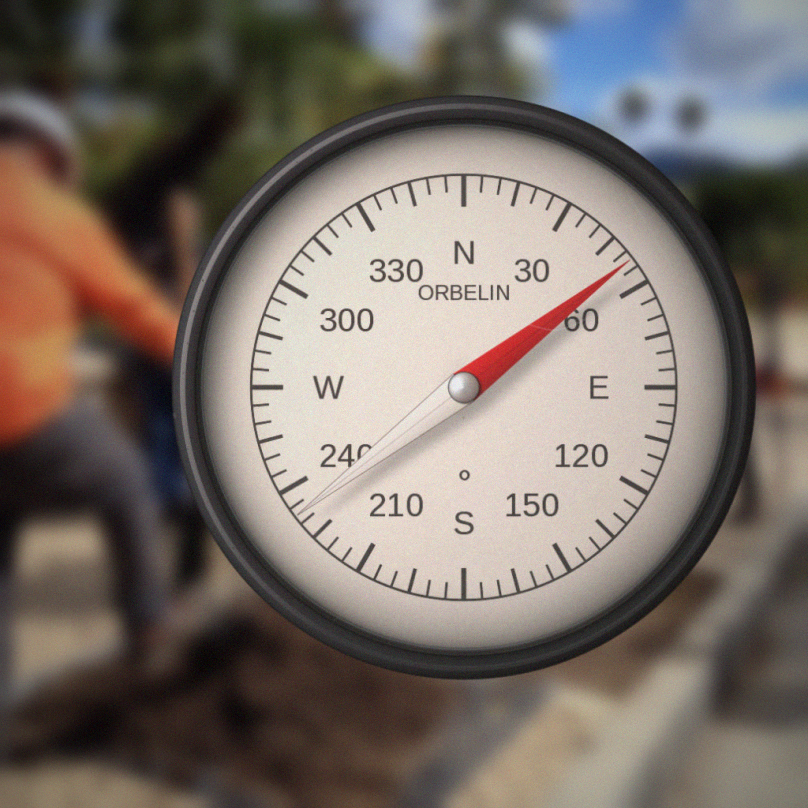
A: 52.5 °
